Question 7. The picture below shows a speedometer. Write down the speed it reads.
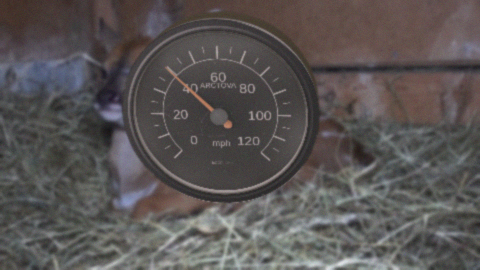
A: 40 mph
